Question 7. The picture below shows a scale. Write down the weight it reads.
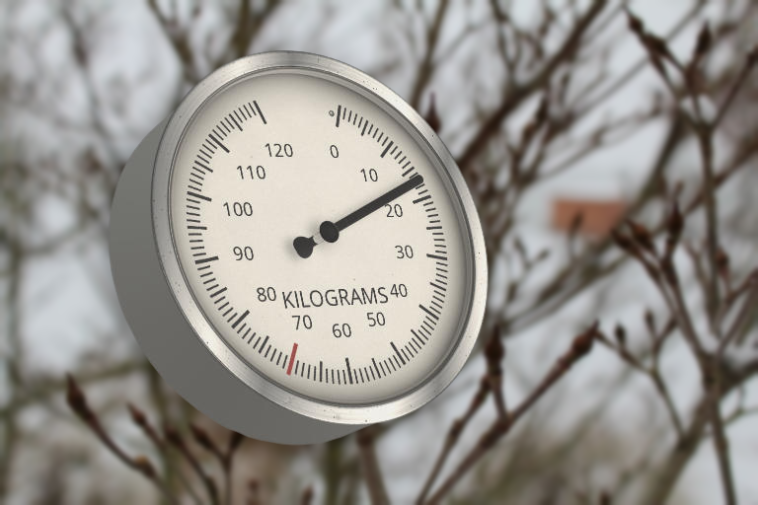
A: 17 kg
